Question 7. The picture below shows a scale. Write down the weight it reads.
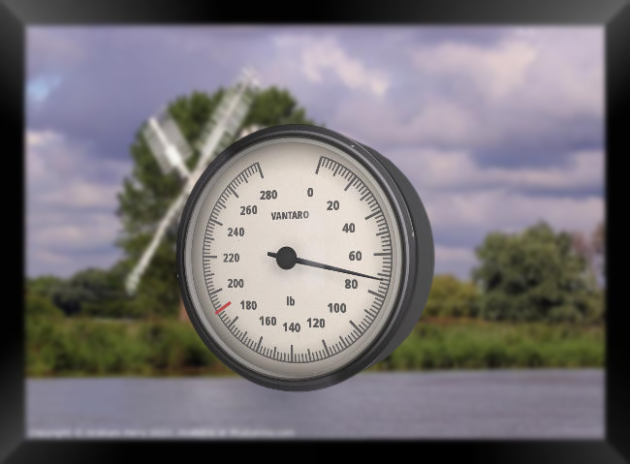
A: 72 lb
